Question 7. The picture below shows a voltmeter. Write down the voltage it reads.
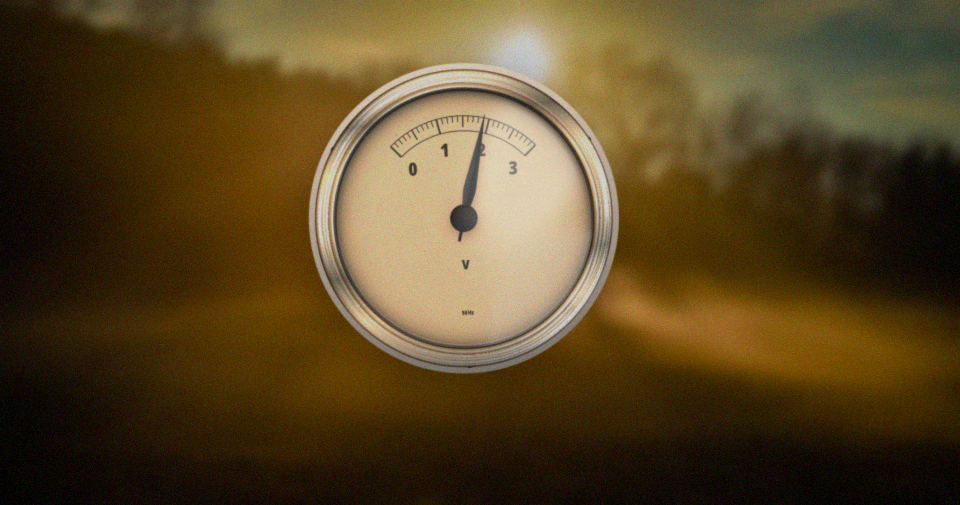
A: 1.9 V
